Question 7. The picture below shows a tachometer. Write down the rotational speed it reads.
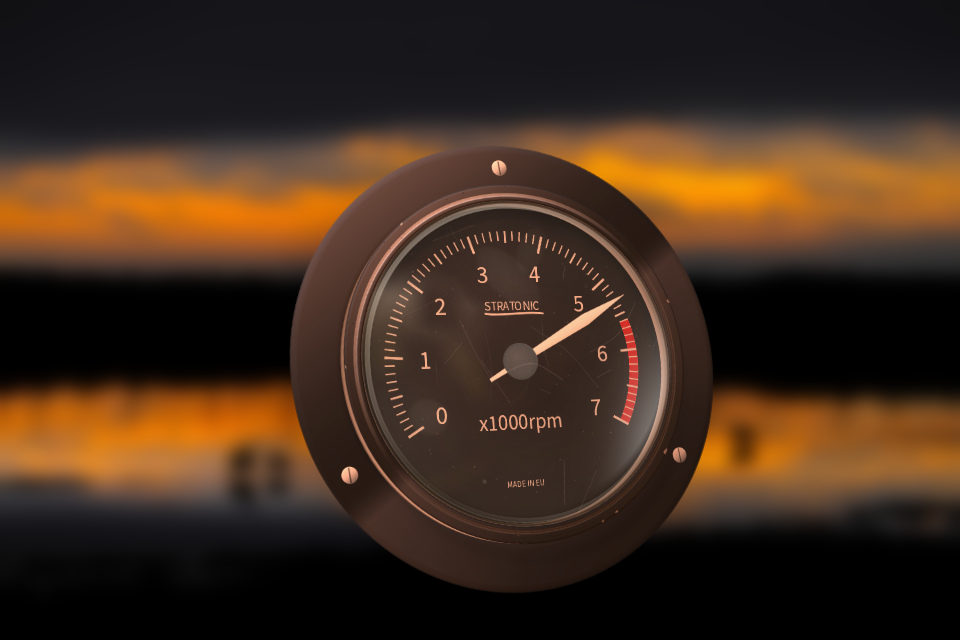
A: 5300 rpm
